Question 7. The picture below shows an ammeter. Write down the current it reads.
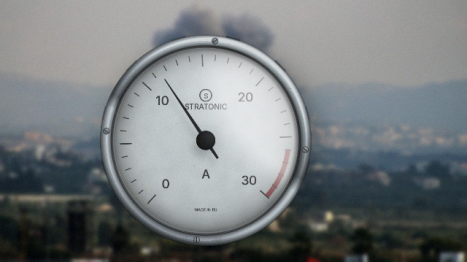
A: 11.5 A
